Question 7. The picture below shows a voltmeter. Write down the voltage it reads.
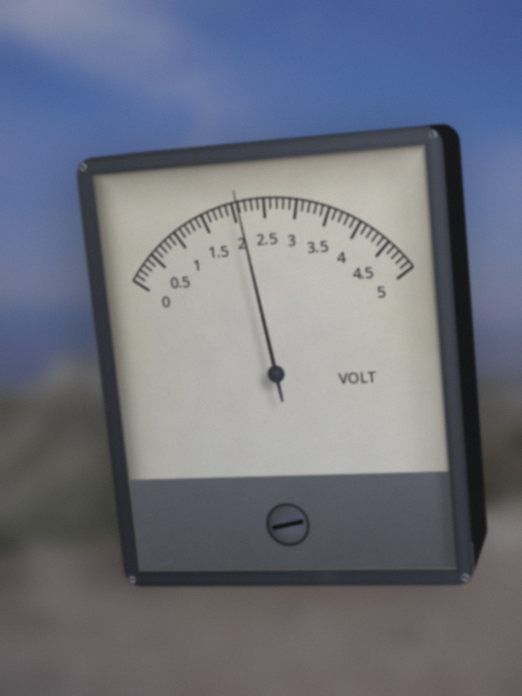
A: 2.1 V
